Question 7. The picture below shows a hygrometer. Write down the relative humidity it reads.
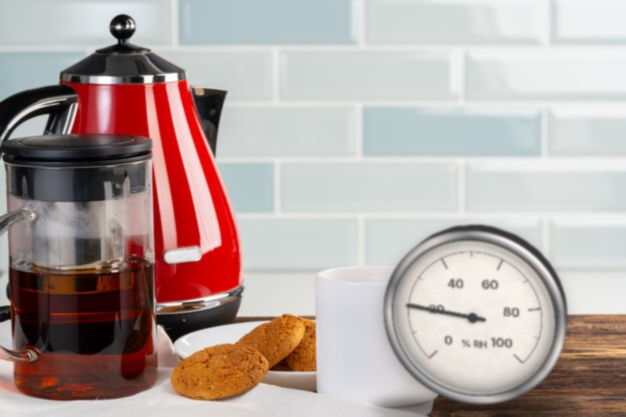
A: 20 %
